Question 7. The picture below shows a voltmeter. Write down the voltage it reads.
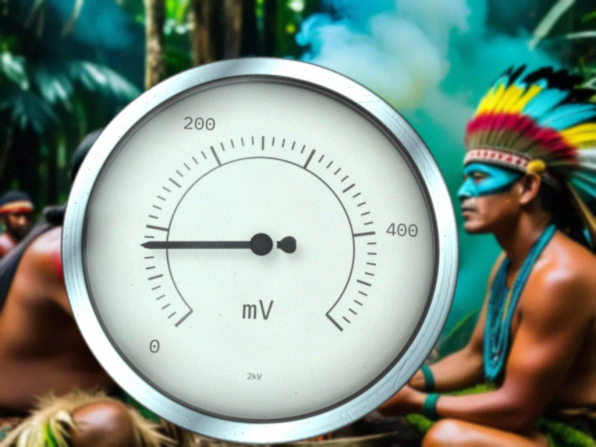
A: 80 mV
